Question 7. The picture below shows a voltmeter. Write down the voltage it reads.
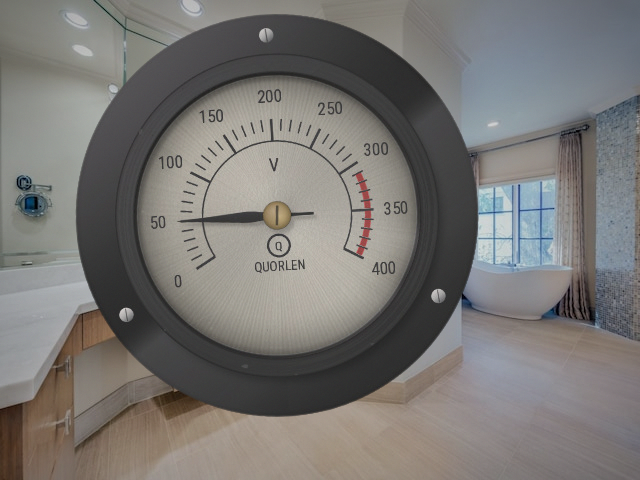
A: 50 V
